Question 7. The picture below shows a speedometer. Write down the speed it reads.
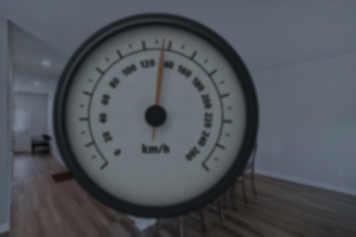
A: 135 km/h
